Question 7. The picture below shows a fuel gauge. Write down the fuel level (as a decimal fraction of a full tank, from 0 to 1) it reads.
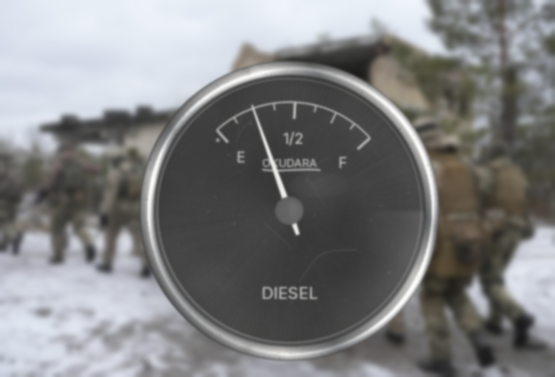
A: 0.25
